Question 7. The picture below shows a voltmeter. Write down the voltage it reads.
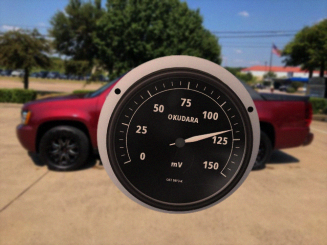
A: 117.5 mV
